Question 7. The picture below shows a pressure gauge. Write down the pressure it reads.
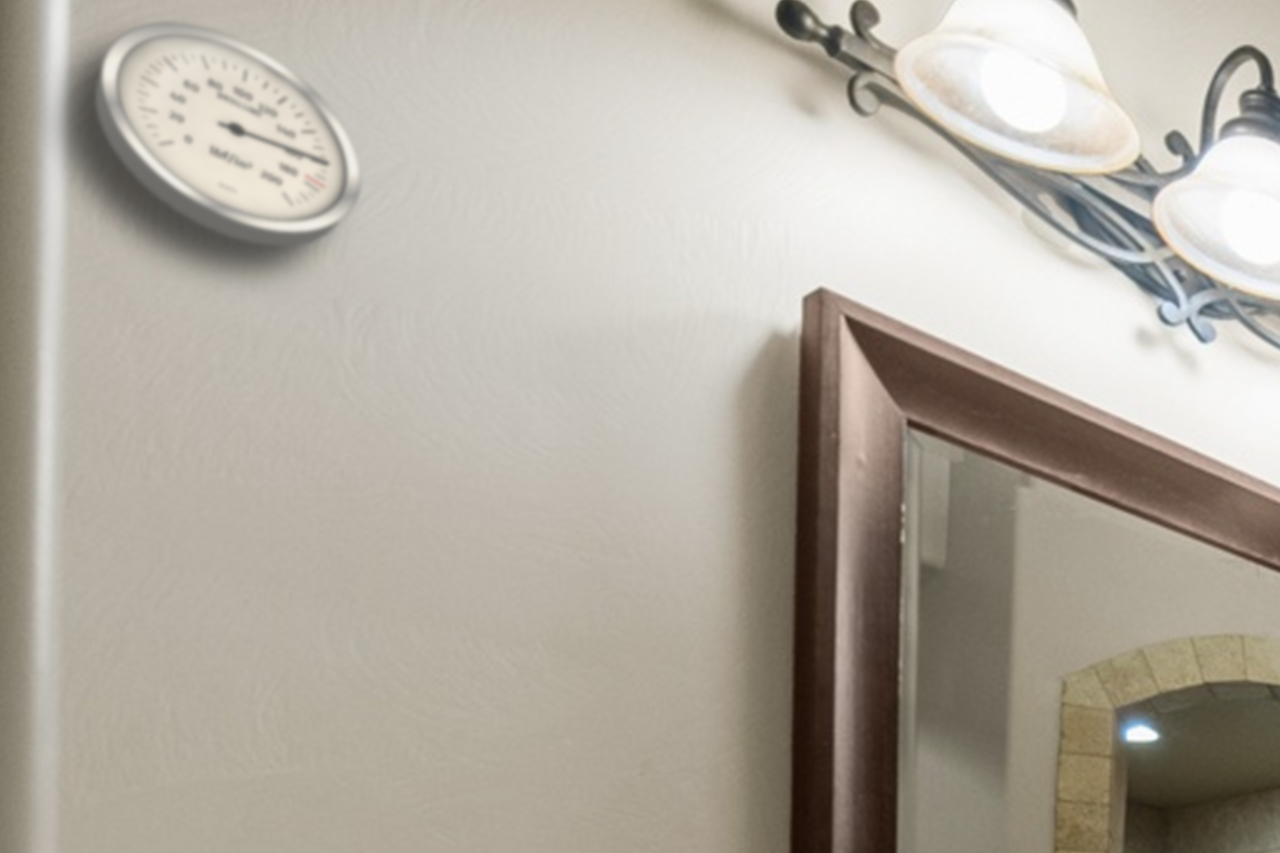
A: 160 psi
